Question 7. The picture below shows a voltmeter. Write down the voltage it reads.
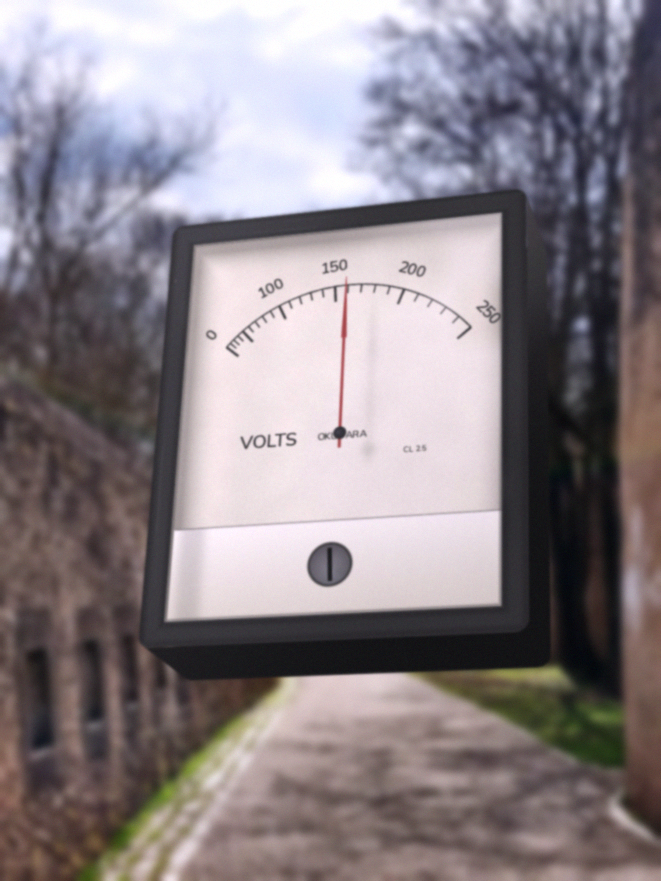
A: 160 V
